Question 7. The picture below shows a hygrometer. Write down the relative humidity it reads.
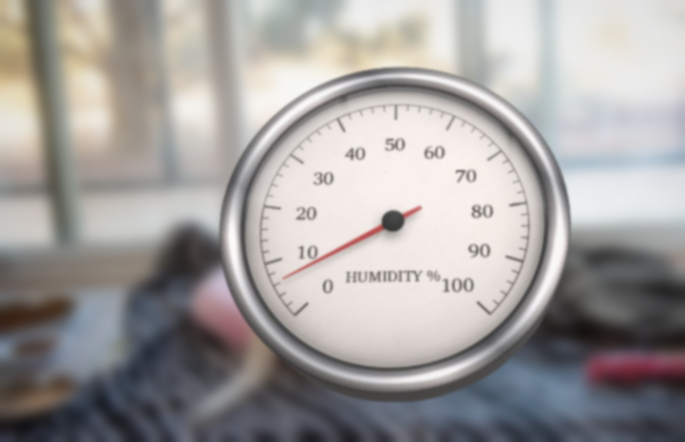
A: 6 %
